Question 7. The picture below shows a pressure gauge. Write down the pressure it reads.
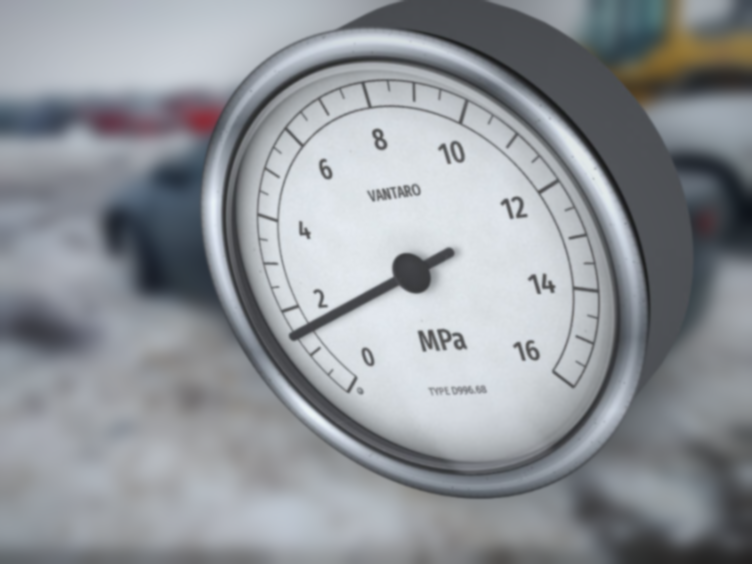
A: 1.5 MPa
